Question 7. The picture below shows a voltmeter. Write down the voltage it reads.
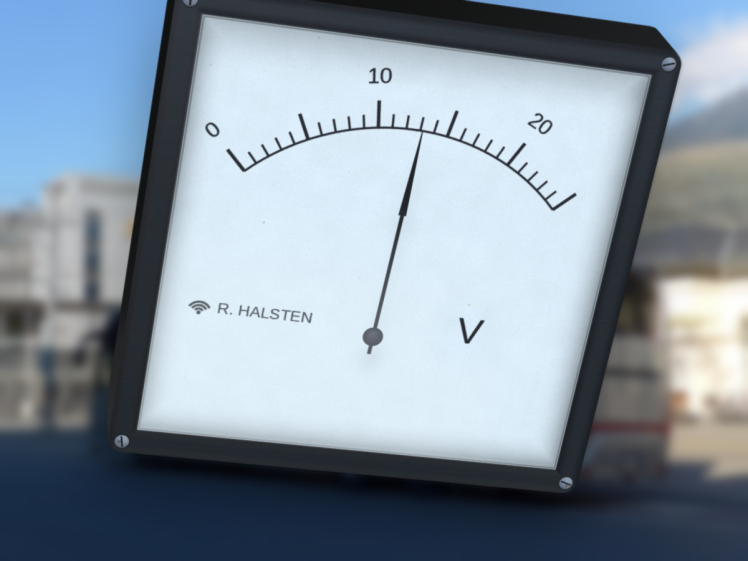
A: 13 V
